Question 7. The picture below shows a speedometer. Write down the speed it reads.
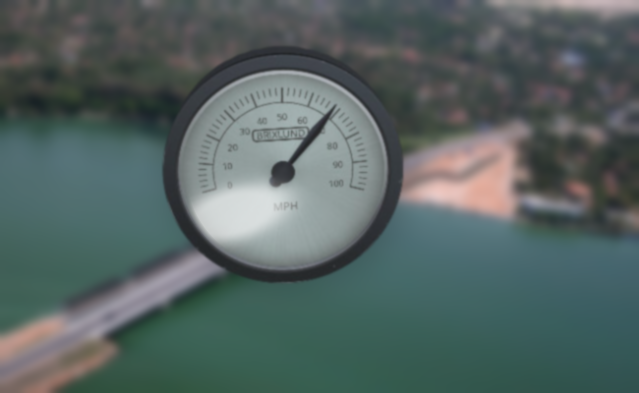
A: 68 mph
